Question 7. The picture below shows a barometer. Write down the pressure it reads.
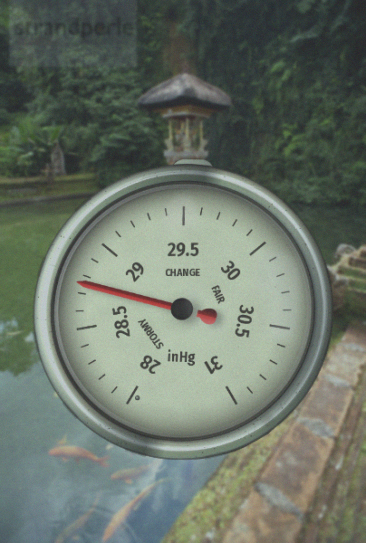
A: 28.75 inHg
